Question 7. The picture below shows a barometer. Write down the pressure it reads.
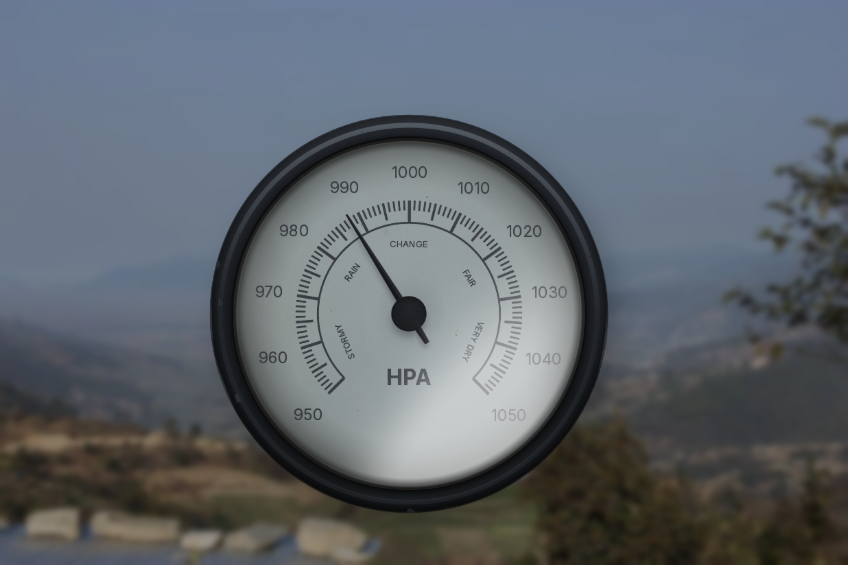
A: 988 hPa
